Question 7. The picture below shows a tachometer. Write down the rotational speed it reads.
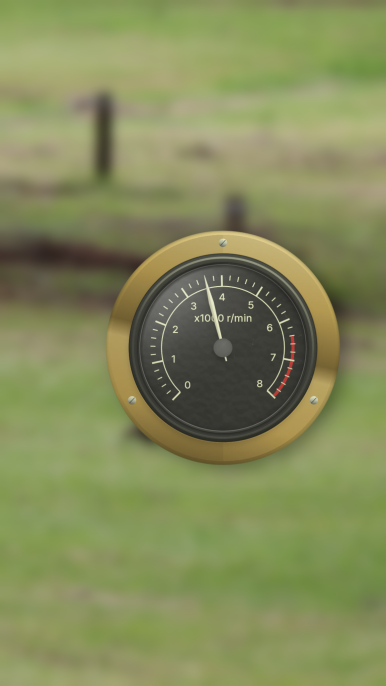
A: 3600 rpm
